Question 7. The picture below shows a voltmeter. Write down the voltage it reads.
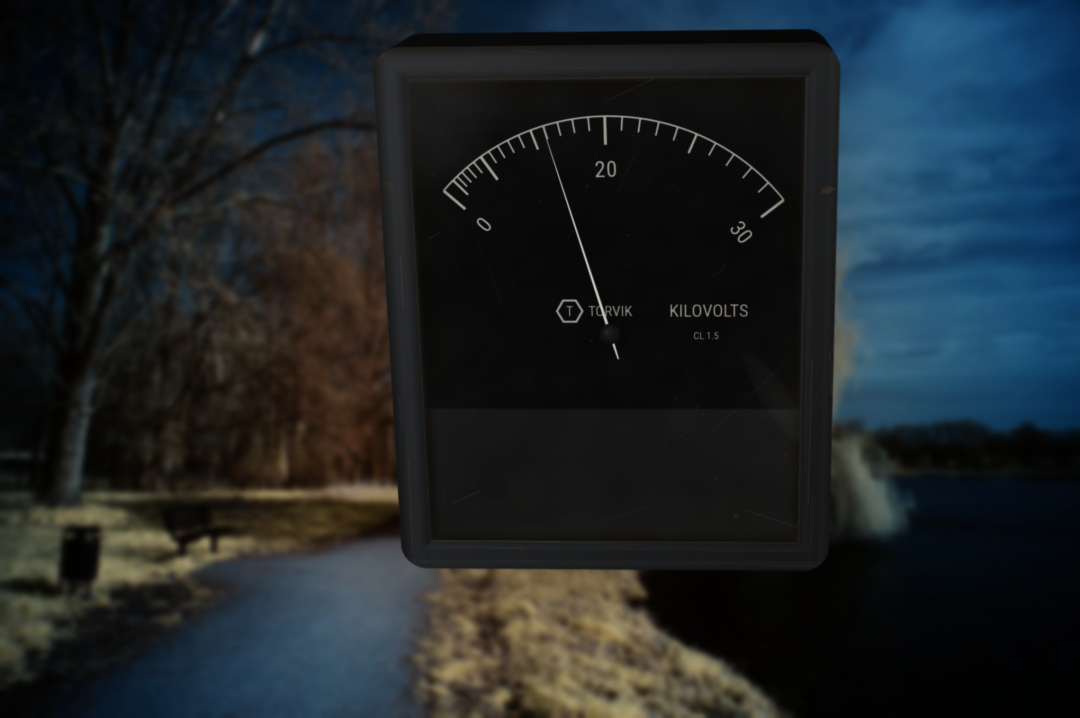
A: 16 kV
